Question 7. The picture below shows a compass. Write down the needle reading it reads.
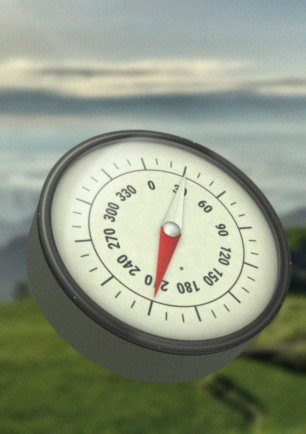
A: 210 °
